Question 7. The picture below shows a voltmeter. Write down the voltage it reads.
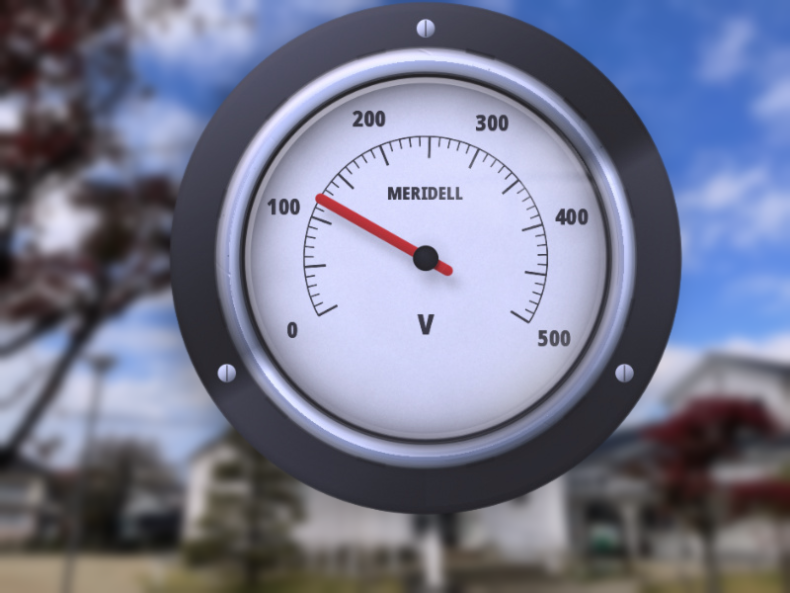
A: 120 V
